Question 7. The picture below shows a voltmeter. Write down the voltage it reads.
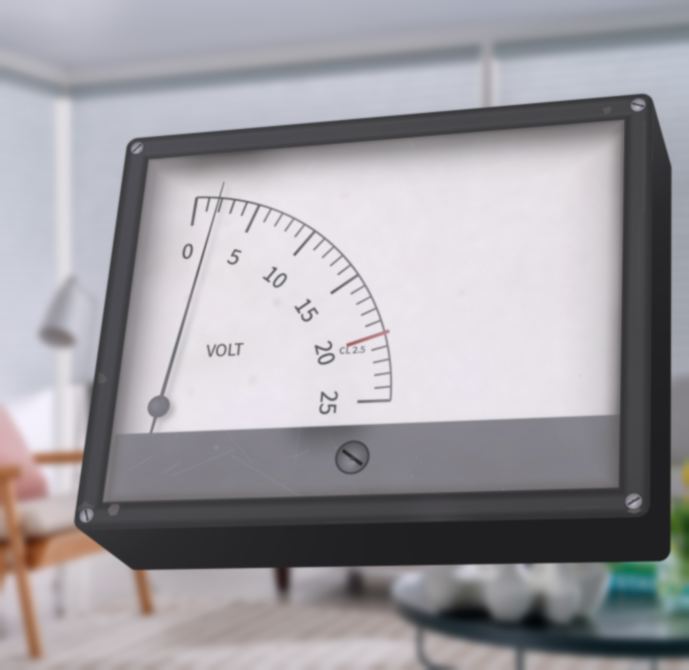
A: 2 V
